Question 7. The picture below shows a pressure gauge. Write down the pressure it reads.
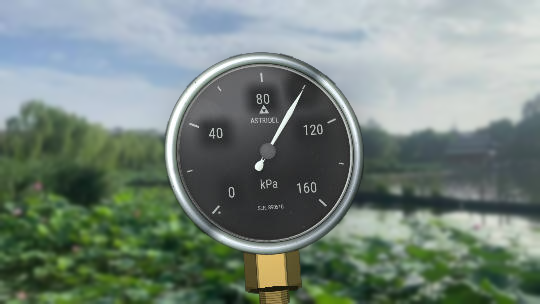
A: 100 kPa
